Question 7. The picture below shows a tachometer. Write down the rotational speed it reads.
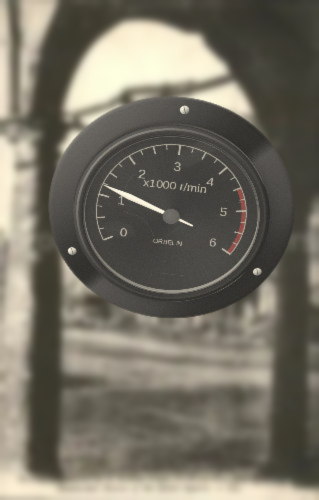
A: 1250 rpm
